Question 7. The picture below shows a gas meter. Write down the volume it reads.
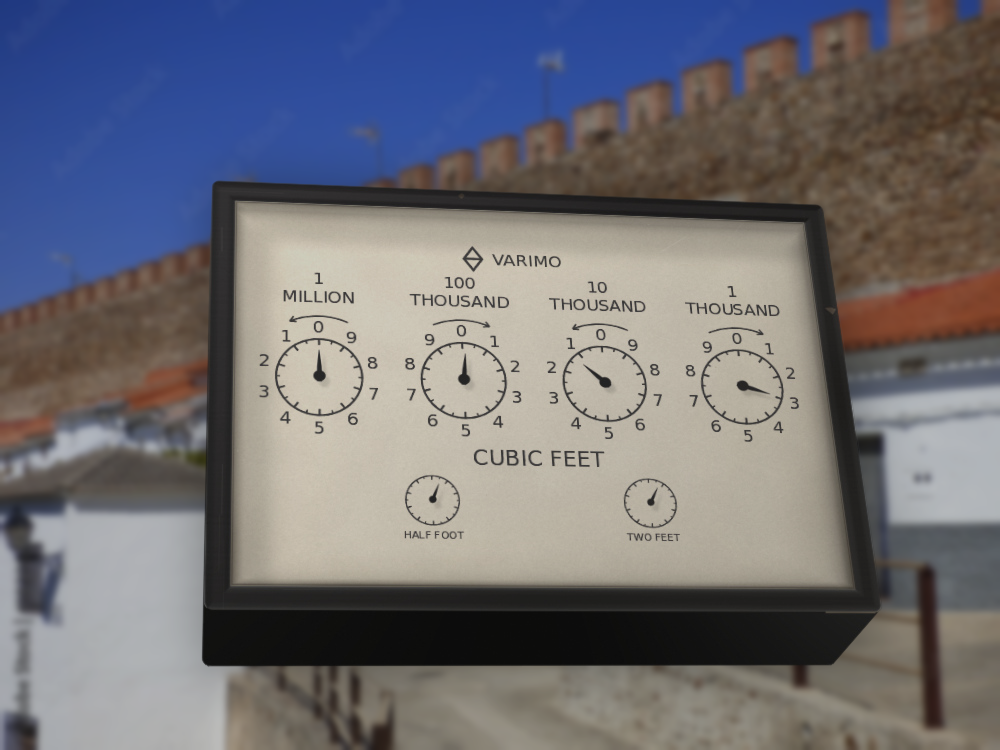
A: 1300 ft³
